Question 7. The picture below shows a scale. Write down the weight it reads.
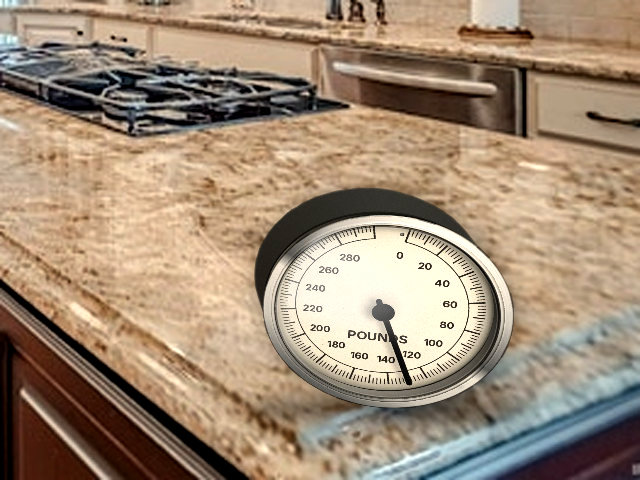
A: 130 lb
